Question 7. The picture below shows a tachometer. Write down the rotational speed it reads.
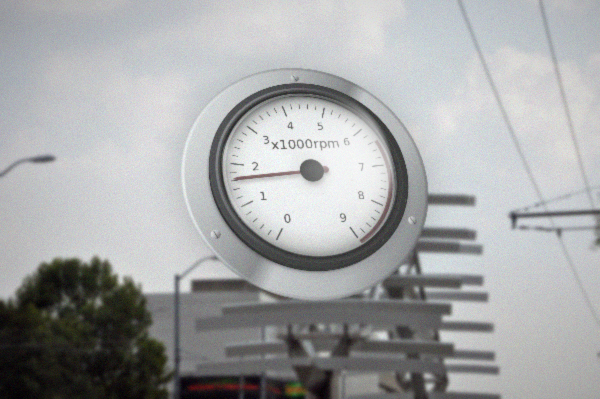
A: 1600 rpm
